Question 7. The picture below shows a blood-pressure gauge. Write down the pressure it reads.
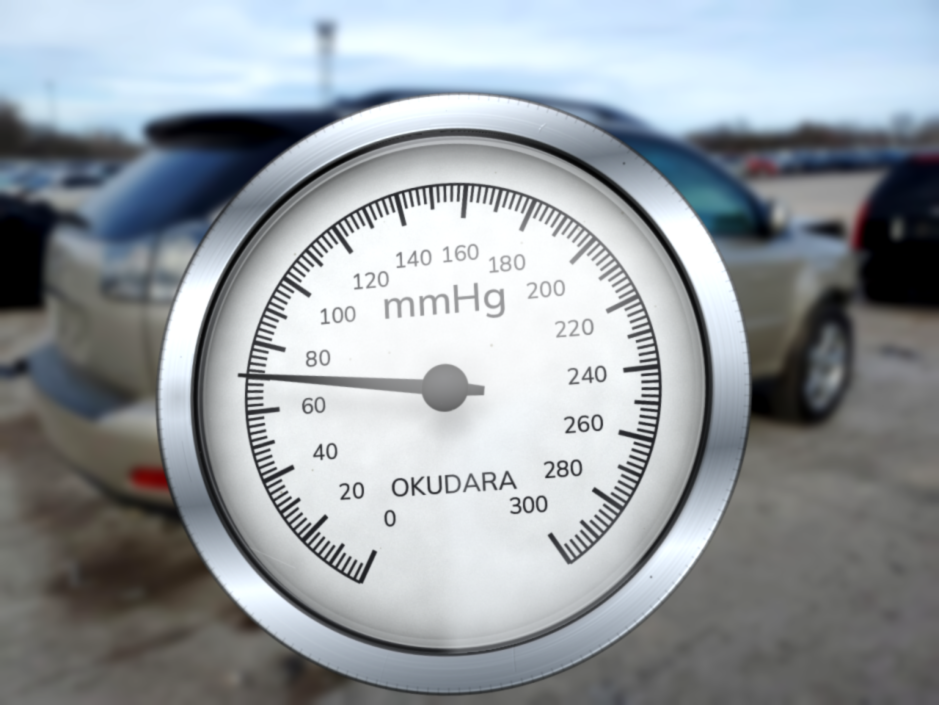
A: 70 mmHg
